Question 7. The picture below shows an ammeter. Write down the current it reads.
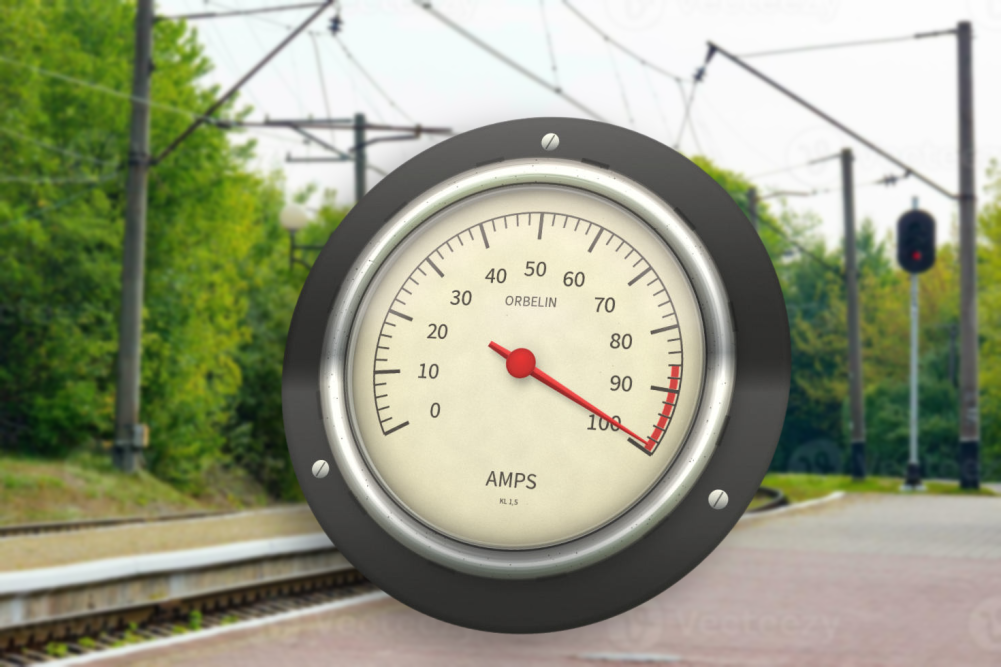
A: 99 A
